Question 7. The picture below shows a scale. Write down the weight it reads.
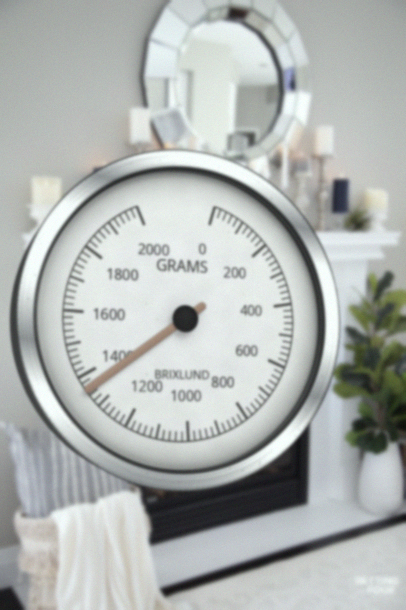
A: 1360 g
